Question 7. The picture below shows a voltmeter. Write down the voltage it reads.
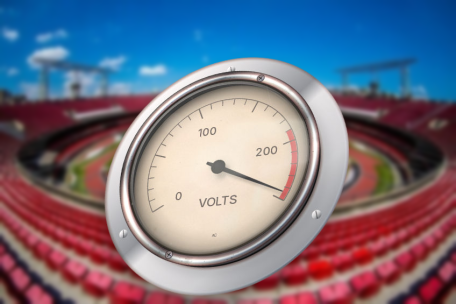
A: 245 V
